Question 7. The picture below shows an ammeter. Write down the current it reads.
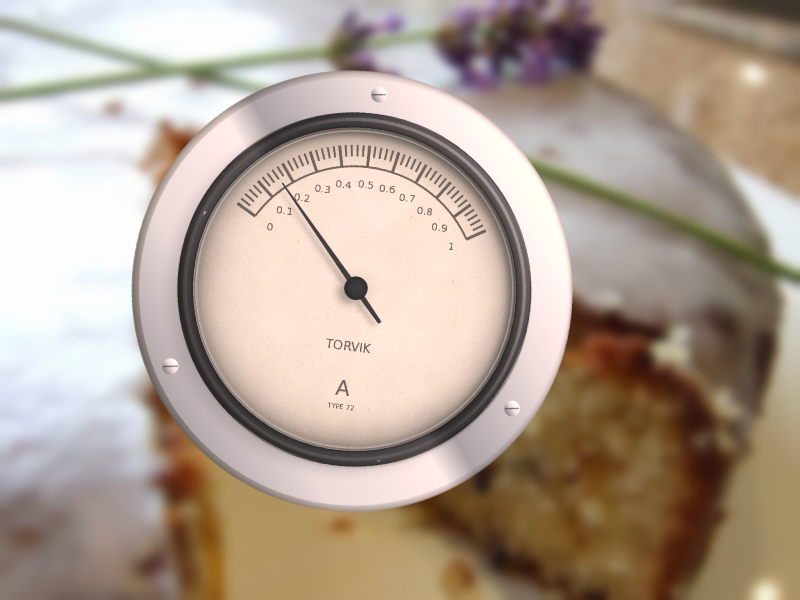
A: 0.16 A
